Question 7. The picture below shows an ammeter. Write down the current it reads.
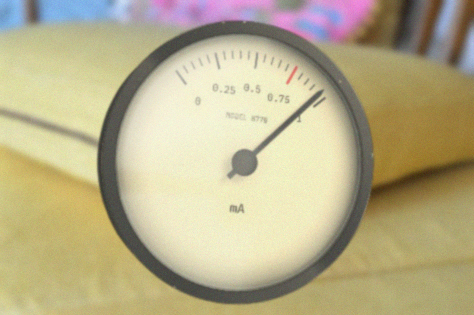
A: 0.95 mA
